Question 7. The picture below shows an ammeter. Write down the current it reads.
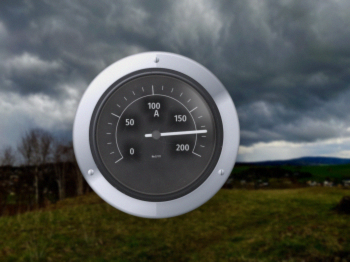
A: 175 A
